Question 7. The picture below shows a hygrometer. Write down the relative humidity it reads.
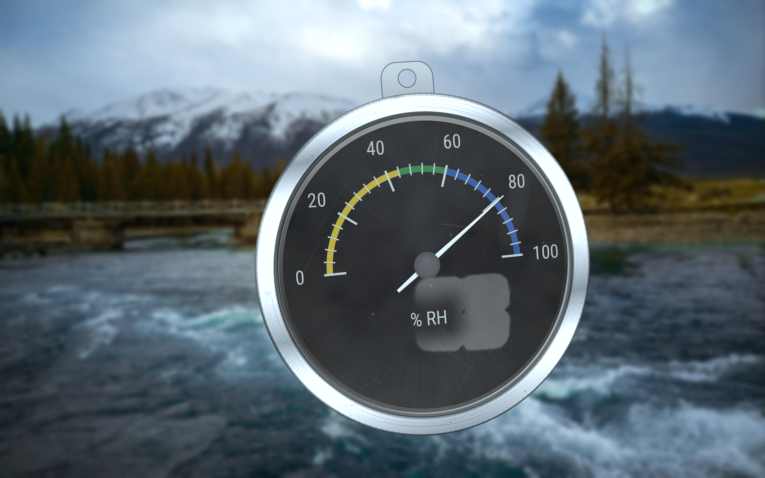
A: 80 %
